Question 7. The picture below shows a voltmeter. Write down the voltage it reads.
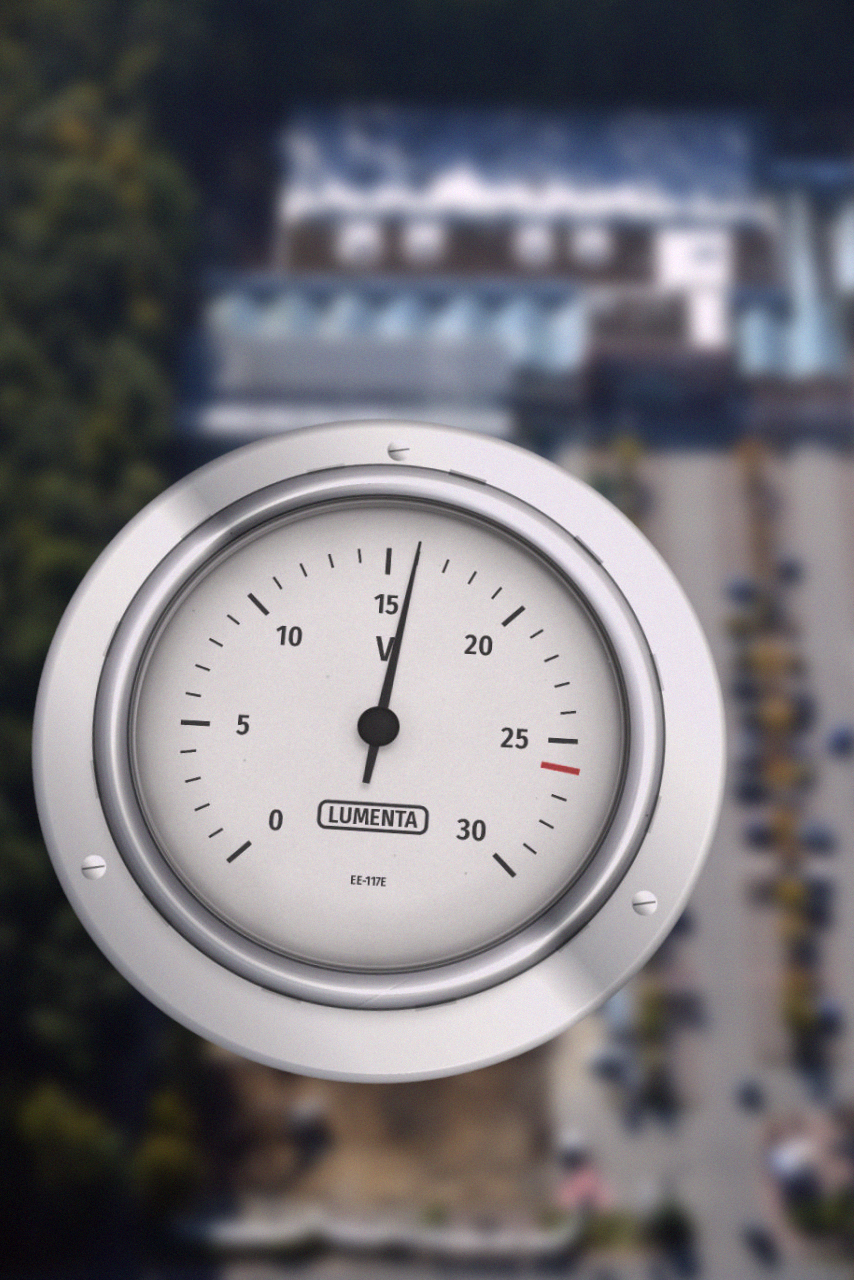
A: 16 V
